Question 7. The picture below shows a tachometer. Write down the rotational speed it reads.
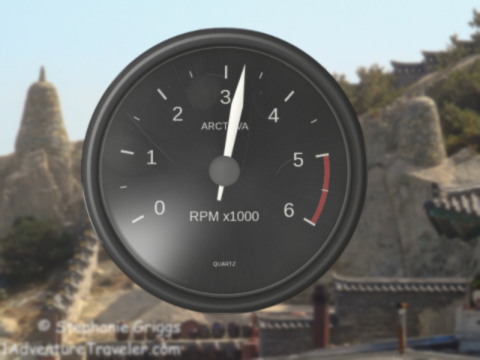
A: 3250 rpm
